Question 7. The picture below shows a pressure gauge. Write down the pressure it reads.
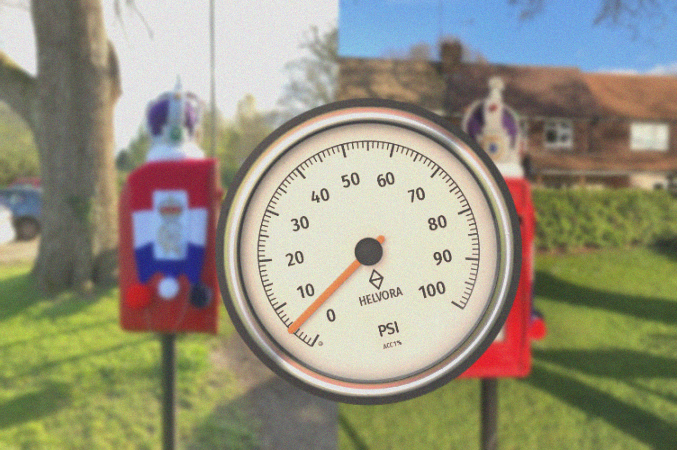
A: 5 psi
